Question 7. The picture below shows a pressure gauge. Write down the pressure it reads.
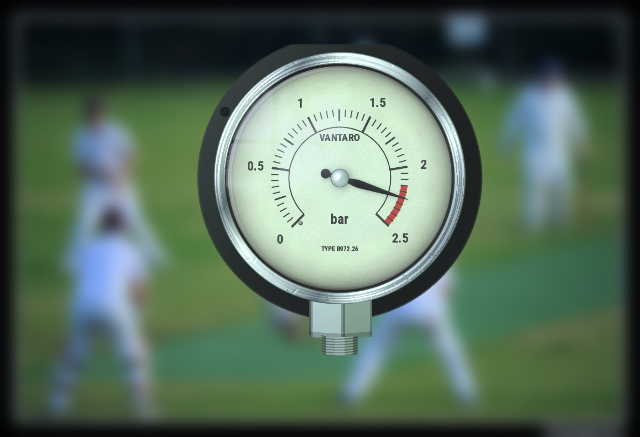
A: 2.25 bar
